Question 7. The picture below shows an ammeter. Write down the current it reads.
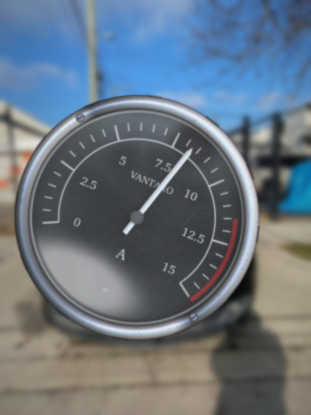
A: 8.25 A
